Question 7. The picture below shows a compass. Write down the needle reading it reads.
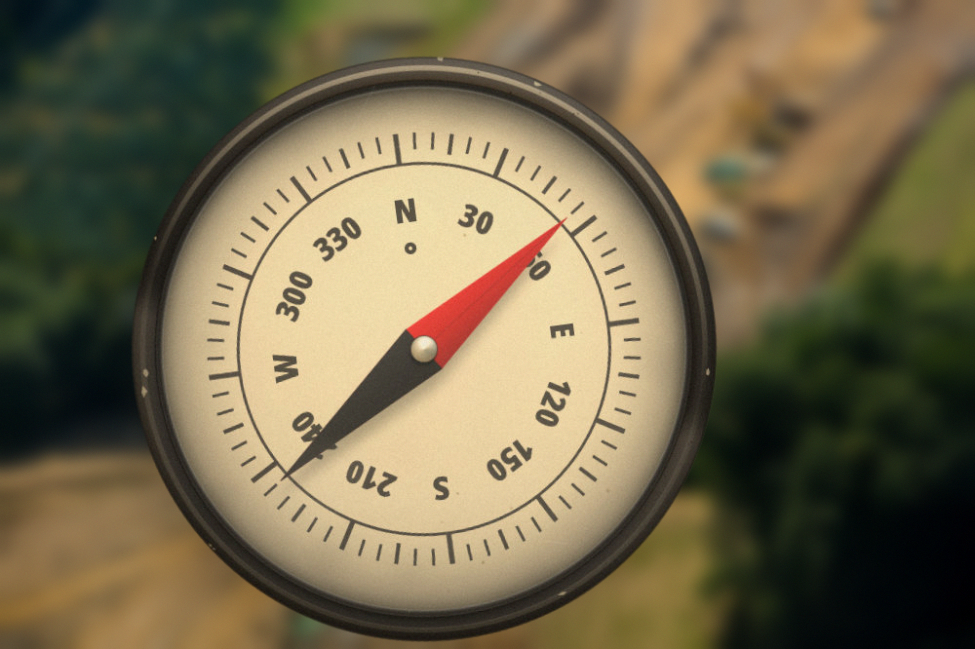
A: 55 °
